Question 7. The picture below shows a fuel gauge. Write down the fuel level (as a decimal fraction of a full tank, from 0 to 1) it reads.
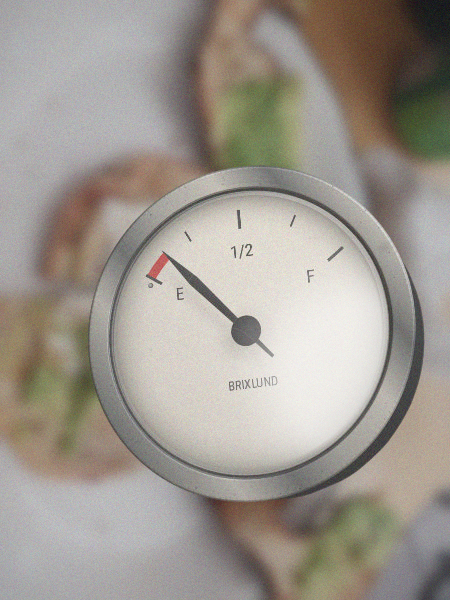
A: 0.125
